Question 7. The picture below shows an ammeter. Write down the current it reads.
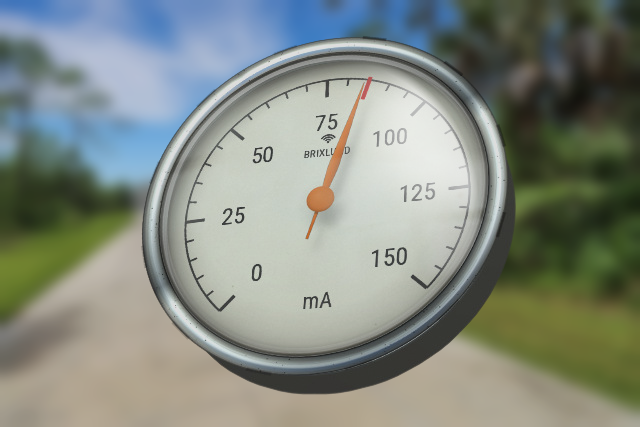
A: 85 mA
